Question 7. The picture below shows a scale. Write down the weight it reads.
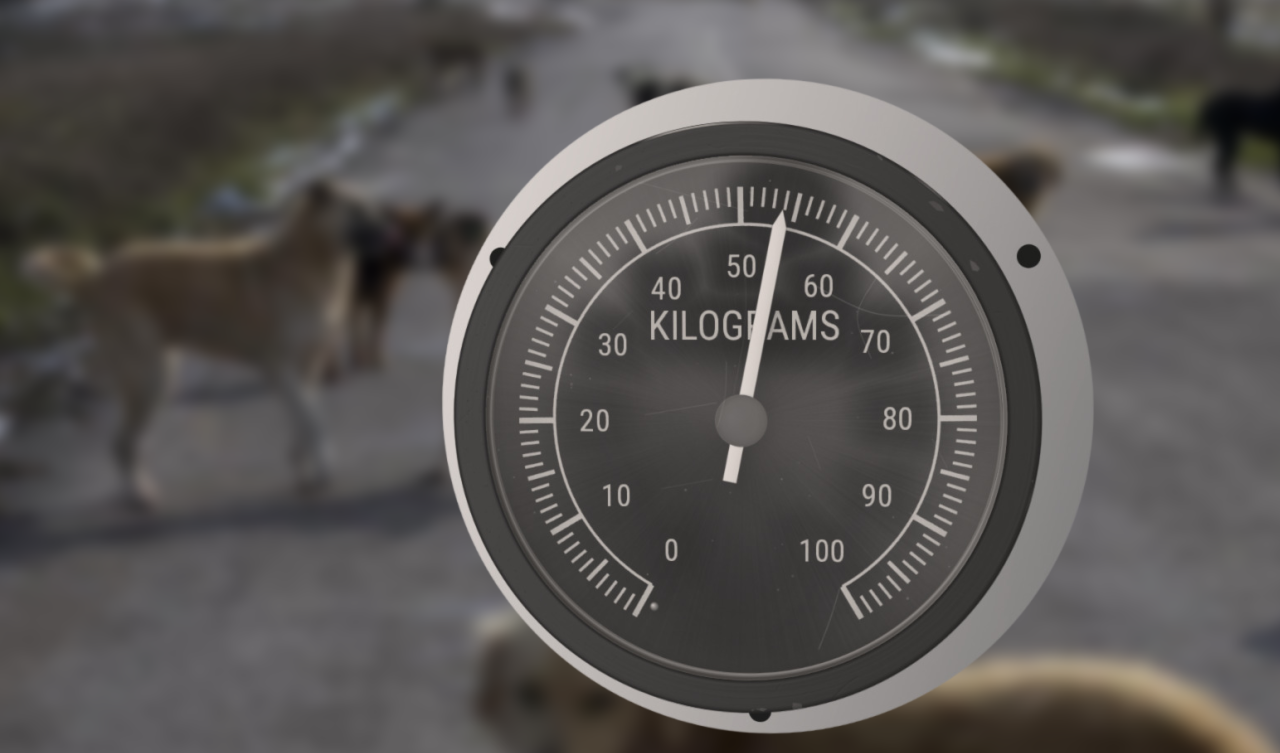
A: 54 kg
